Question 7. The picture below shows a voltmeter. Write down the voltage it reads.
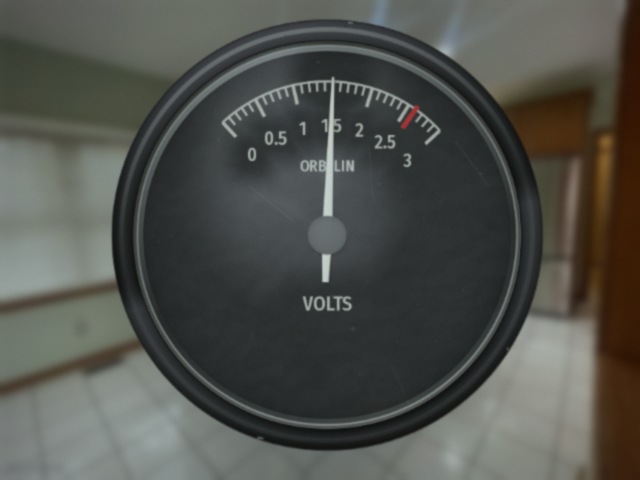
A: 1.5 V
